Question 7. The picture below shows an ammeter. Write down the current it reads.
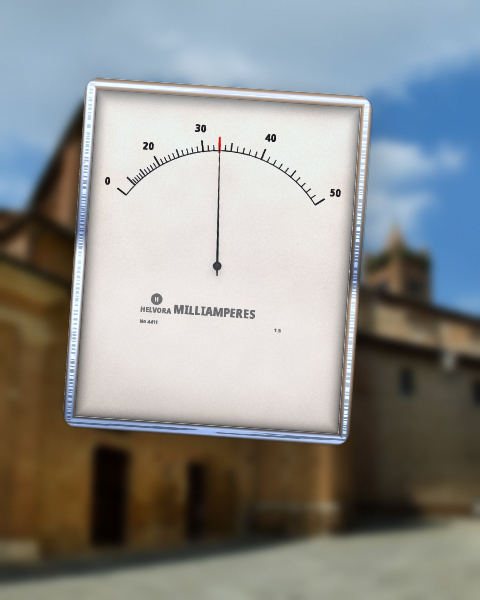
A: 33 mA
